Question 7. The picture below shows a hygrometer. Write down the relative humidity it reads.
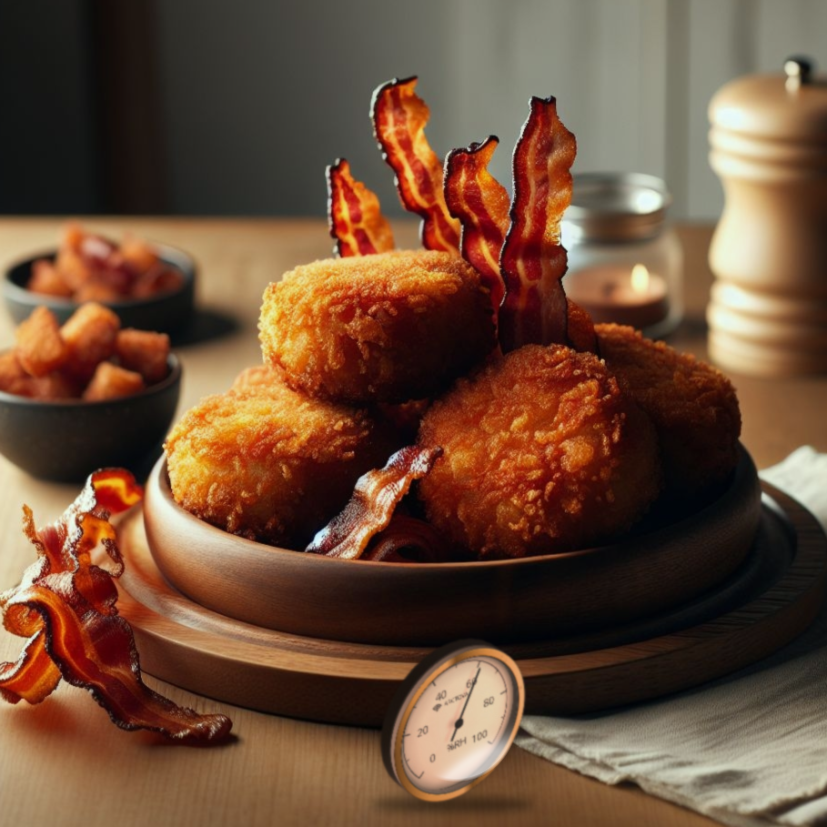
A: 60 %
